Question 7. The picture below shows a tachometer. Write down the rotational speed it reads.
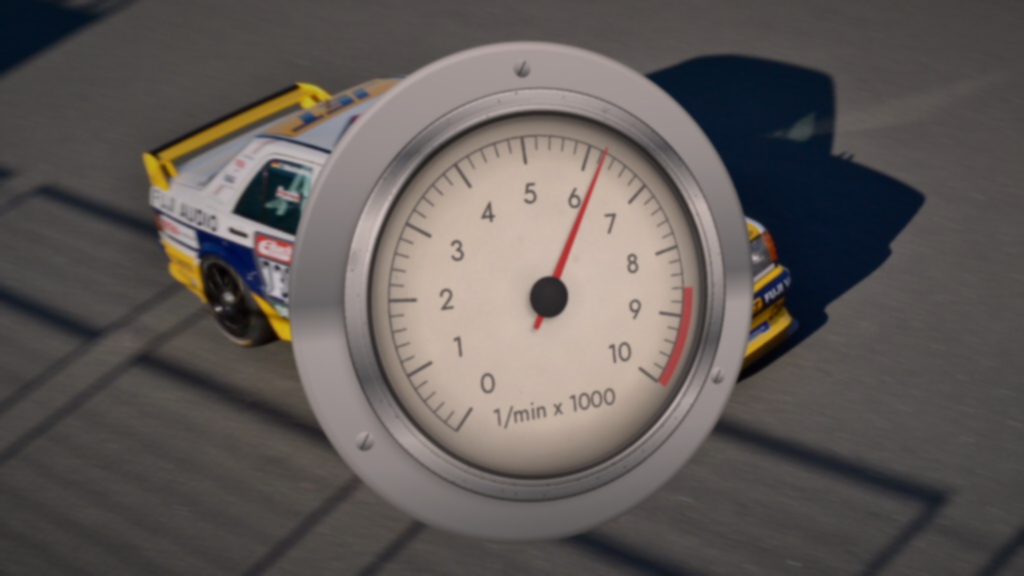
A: 6200 rpm
